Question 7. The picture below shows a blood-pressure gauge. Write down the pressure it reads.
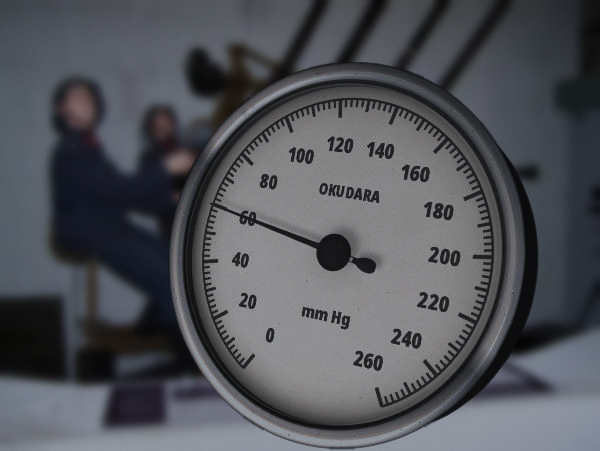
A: 60 mmHg
